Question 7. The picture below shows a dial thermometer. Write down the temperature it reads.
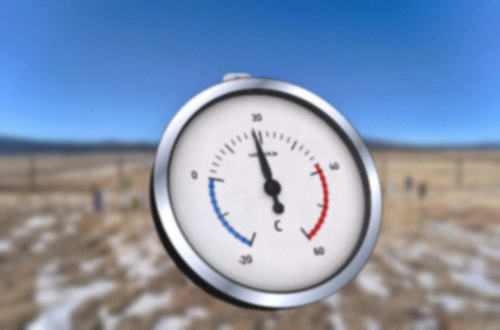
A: 18 °C
